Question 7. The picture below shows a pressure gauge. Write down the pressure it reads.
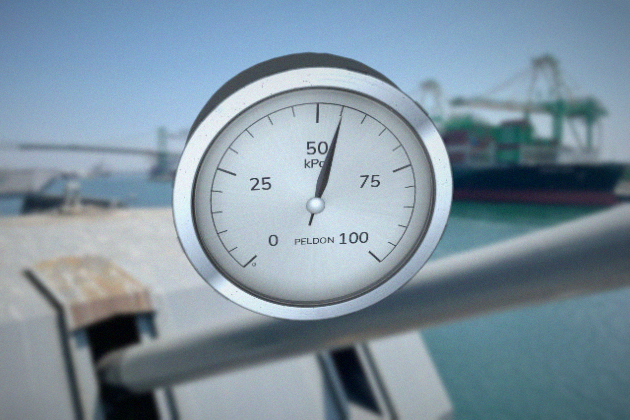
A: 55 kPa
